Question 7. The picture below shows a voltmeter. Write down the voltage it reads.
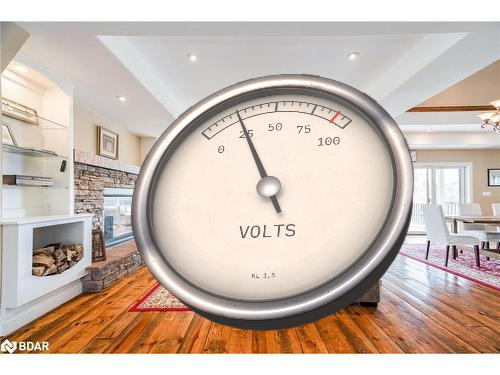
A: 25 V
